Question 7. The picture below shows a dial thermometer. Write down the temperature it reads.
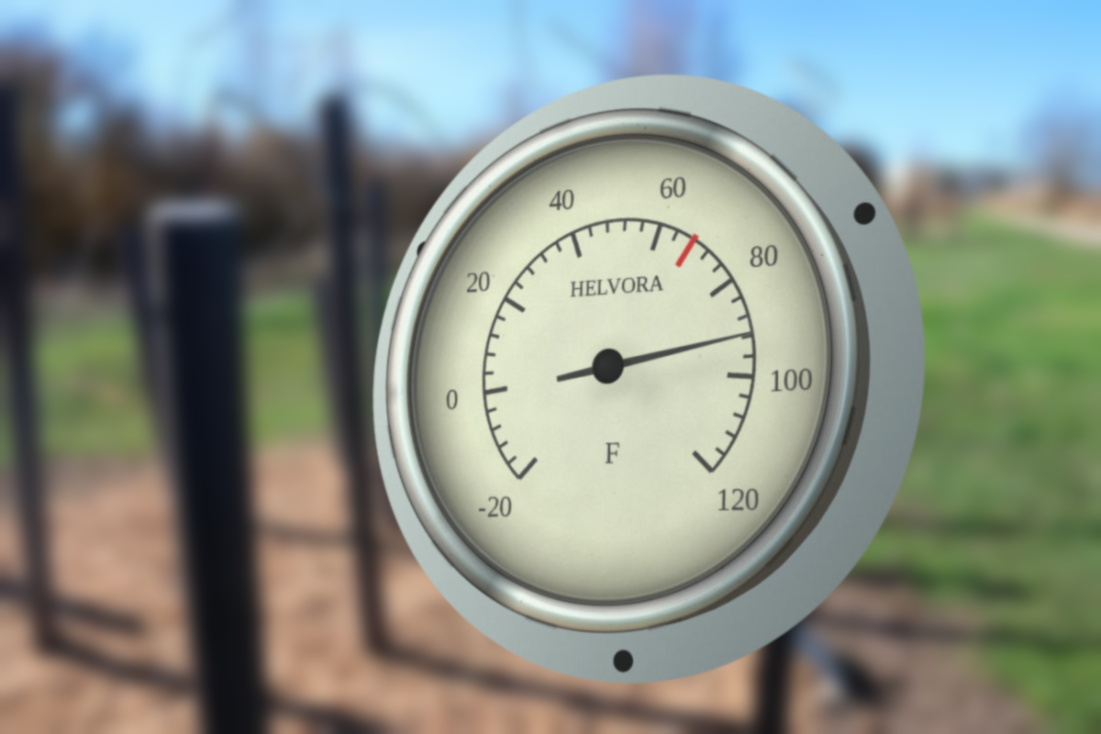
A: 92 °F
